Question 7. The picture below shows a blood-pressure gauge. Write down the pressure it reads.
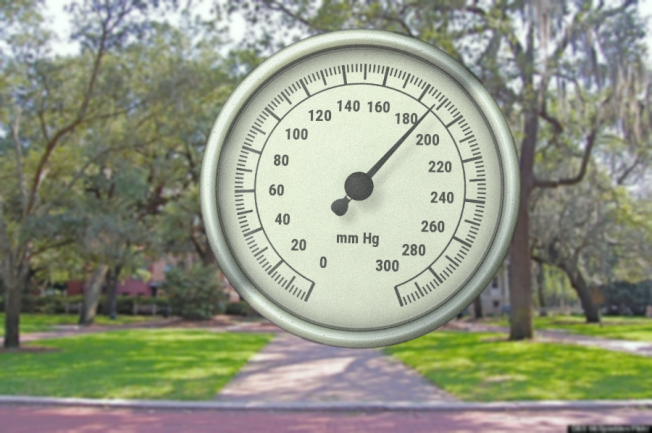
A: 188 mmHg
